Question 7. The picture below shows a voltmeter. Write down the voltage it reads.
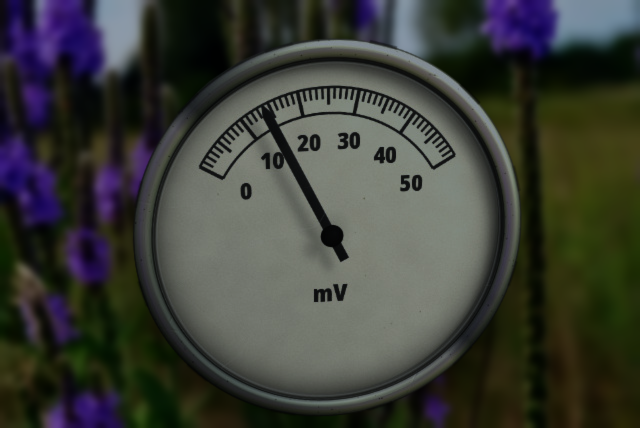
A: 14 mV
